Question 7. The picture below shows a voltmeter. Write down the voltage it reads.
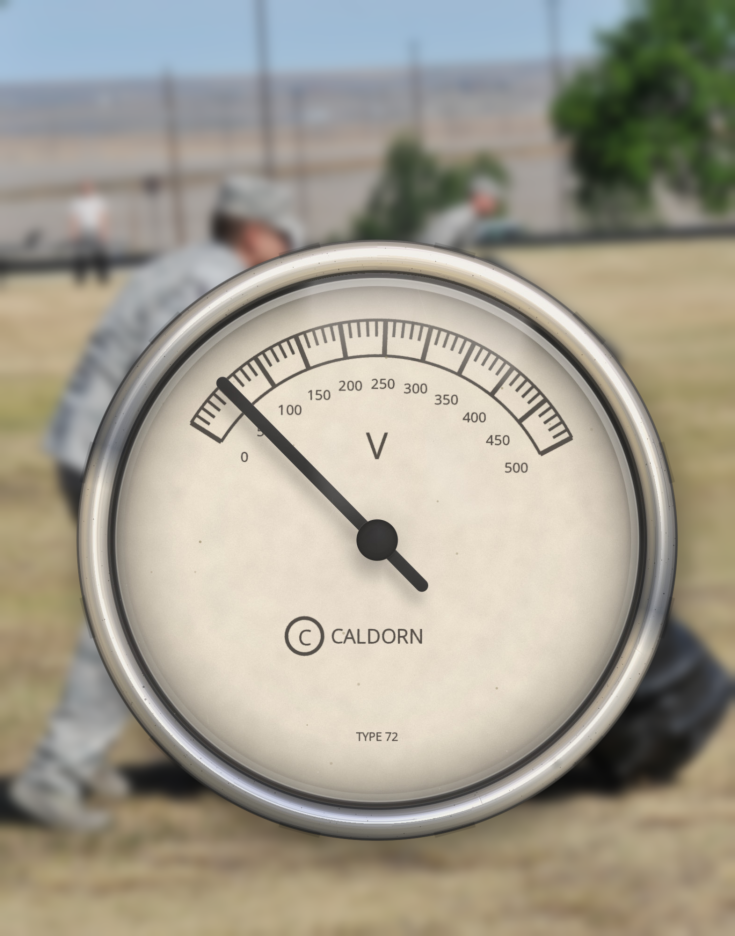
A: 55 V
